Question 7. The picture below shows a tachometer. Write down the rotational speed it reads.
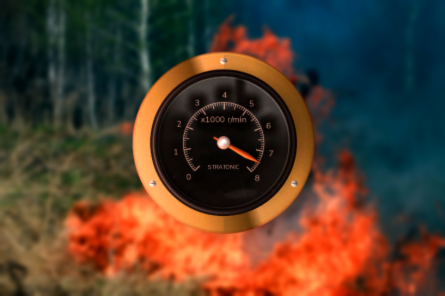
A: 7500 rpm
